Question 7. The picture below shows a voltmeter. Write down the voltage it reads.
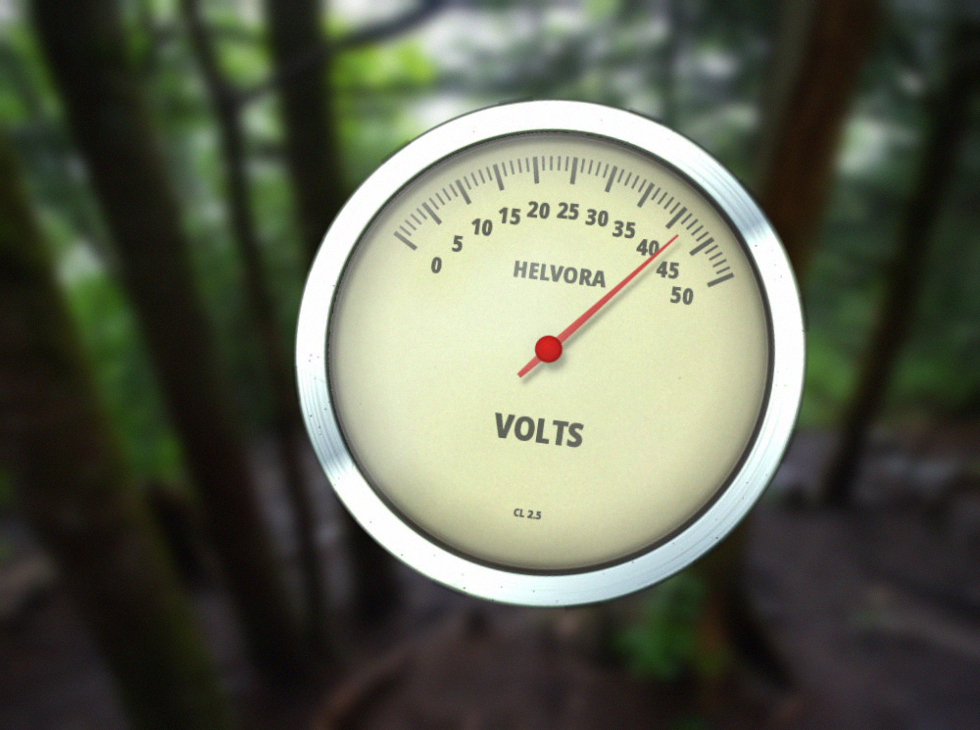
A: 42 V
